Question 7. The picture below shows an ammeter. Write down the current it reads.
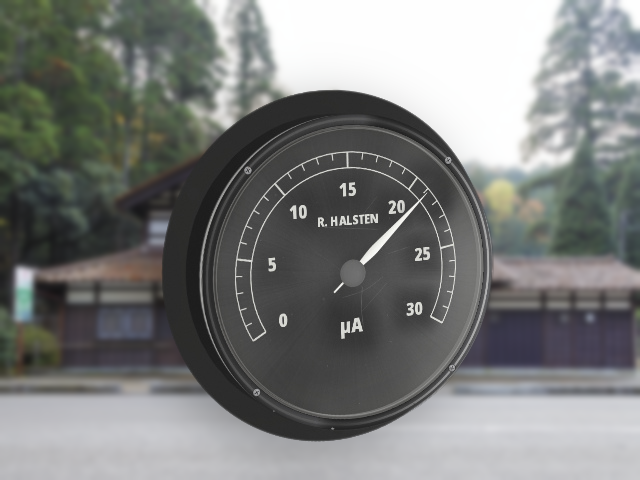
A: 21 µA
